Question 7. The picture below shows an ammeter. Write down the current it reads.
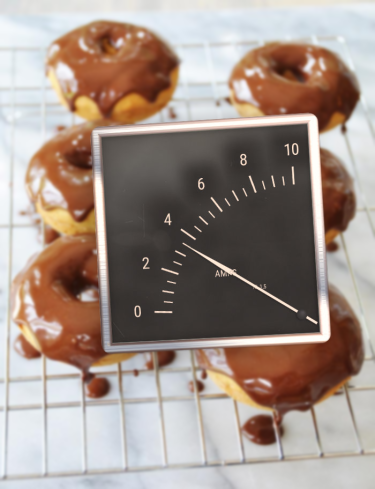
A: 3.5 A
